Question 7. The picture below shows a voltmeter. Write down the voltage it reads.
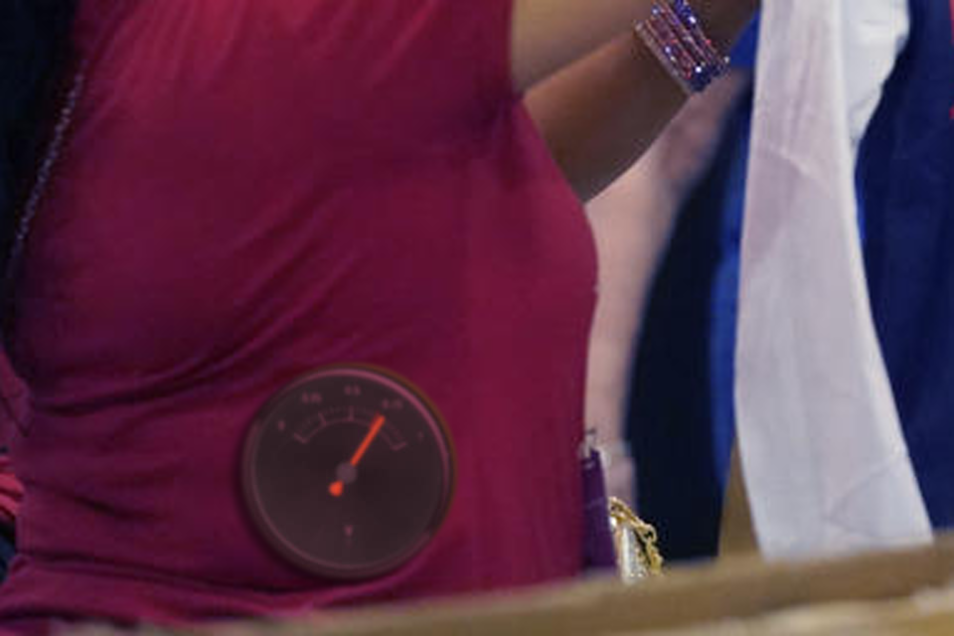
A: 0.75 V
